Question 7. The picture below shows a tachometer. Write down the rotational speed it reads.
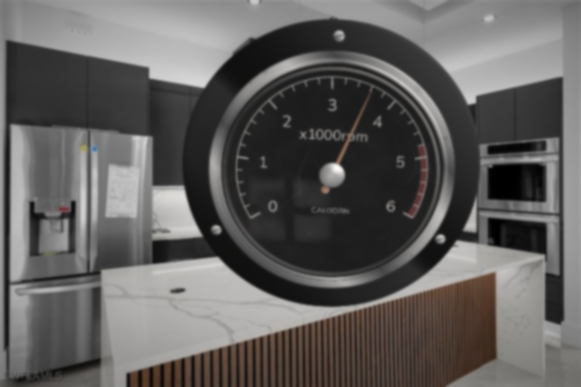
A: 3600 rpm
